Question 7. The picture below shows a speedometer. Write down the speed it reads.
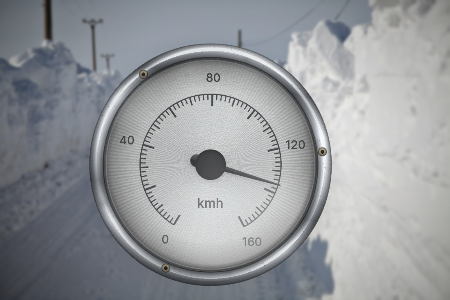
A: 136 km/h
